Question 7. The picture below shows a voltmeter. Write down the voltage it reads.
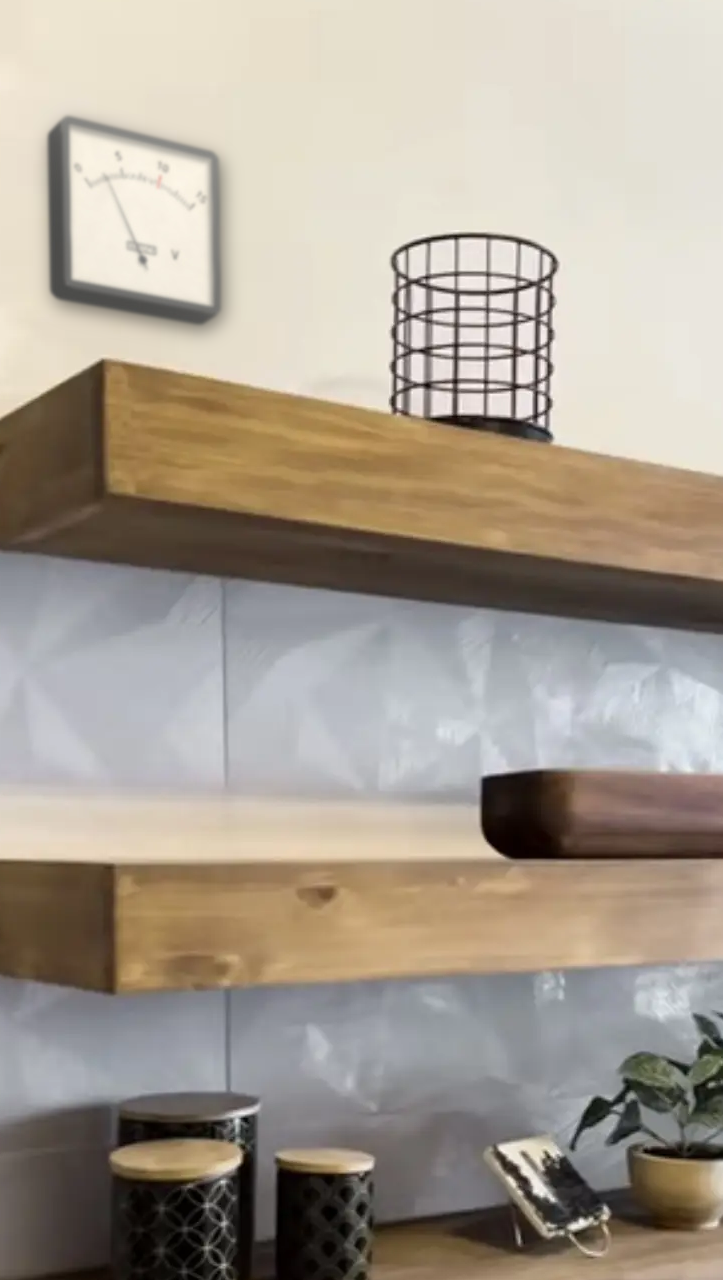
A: 2.5 V
